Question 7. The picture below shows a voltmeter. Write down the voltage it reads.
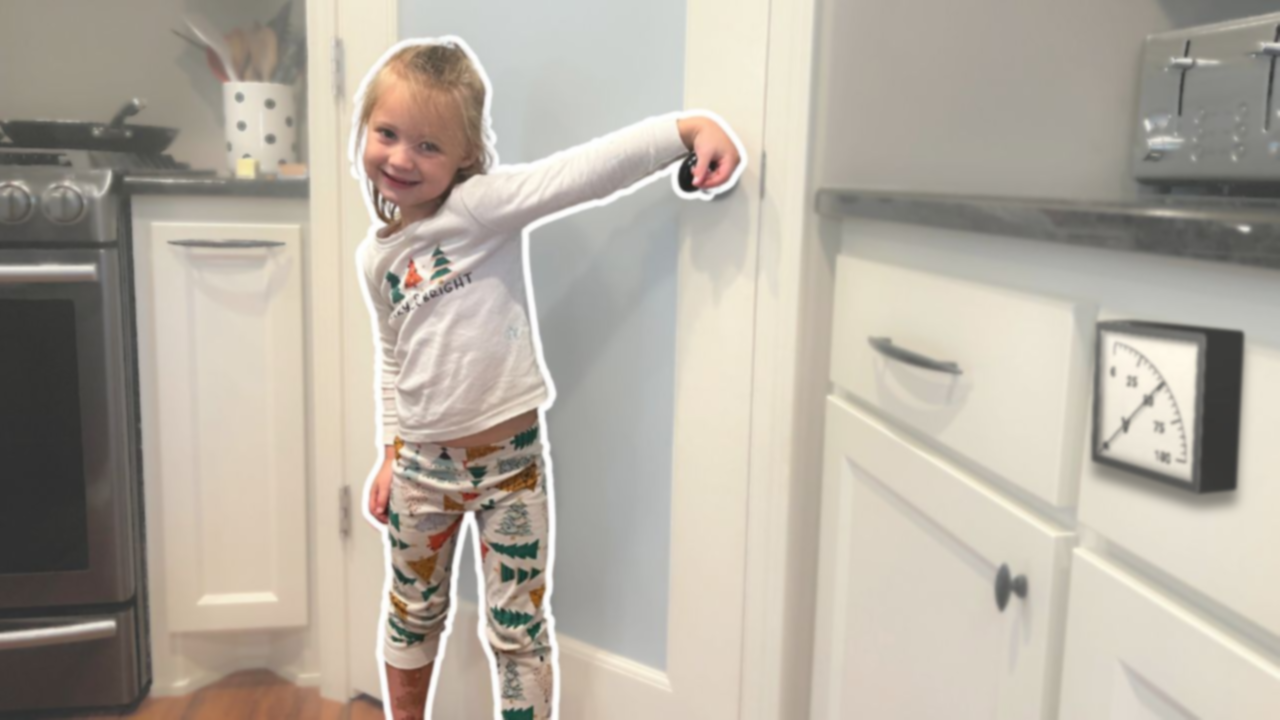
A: 50 V
